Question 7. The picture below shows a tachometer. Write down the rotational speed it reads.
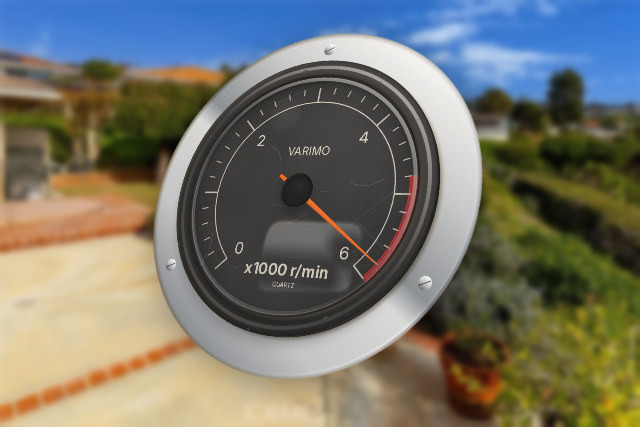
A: 5800 rpm
